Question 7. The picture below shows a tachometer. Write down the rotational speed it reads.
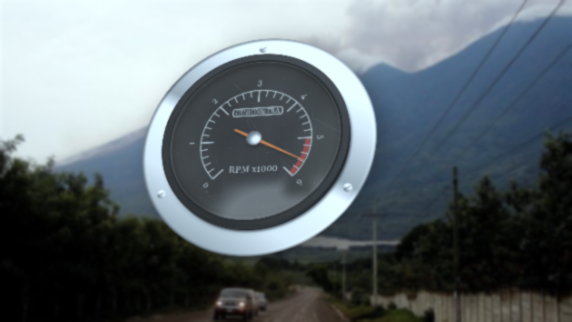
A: 5600 rpm
